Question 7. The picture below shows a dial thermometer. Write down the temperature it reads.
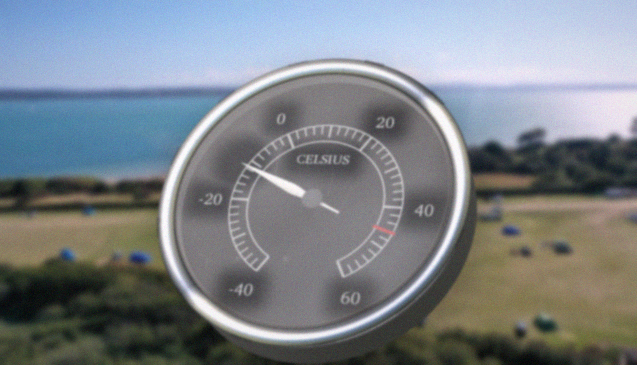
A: -12 °C
